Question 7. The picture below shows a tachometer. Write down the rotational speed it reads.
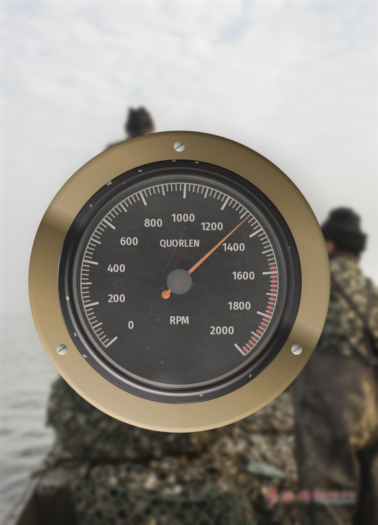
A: 1320 rpm
